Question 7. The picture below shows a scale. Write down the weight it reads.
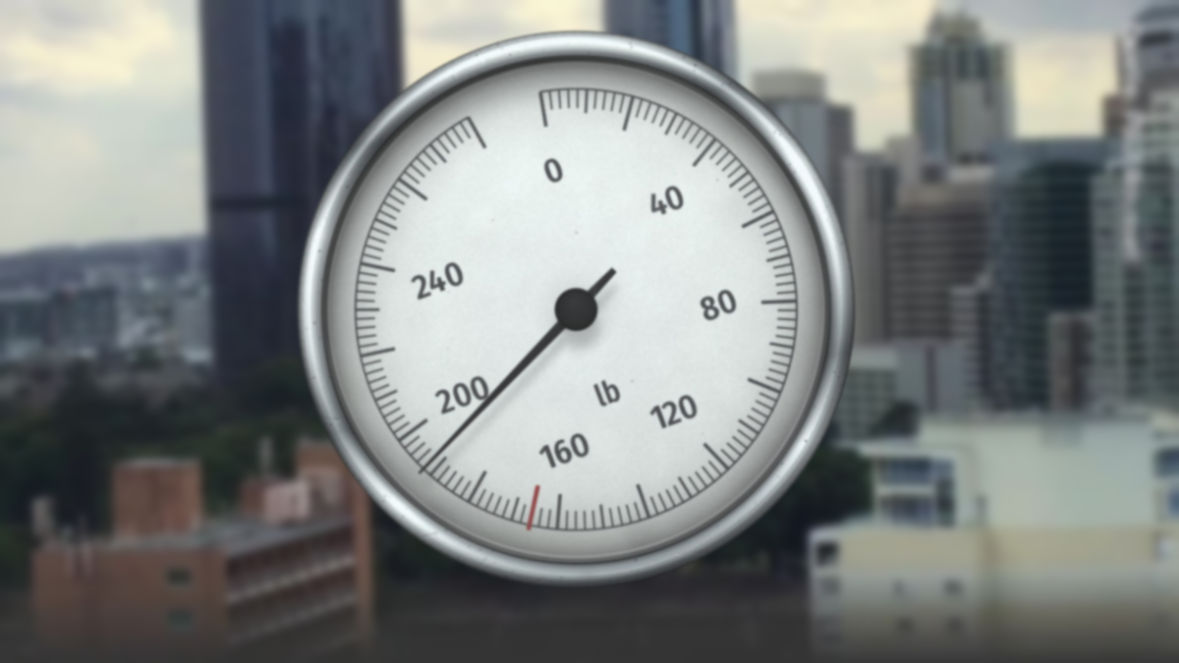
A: 192 lb
